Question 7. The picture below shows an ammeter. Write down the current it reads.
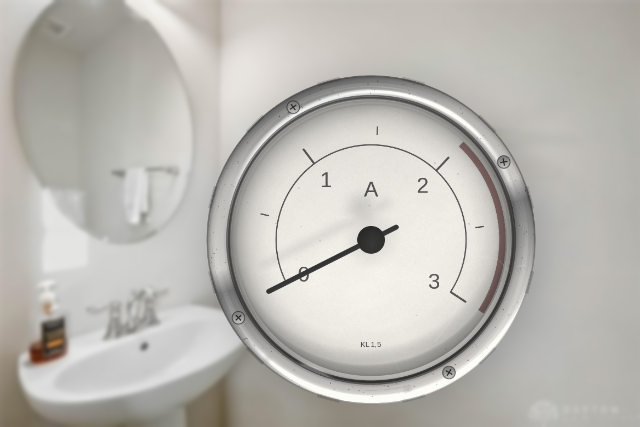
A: 0 A
